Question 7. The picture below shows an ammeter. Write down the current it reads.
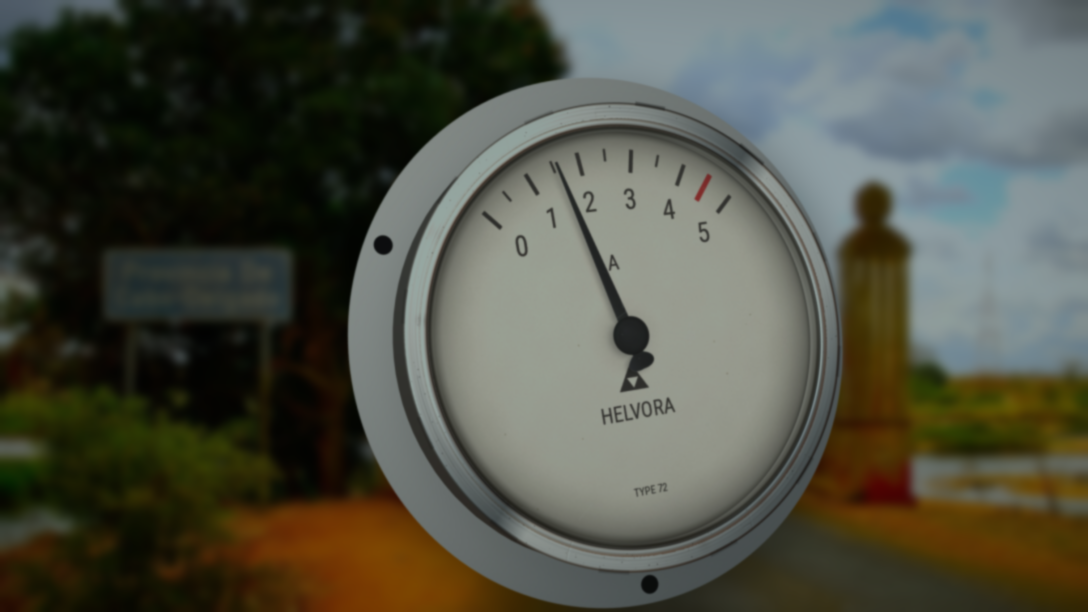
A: 1.5 A
